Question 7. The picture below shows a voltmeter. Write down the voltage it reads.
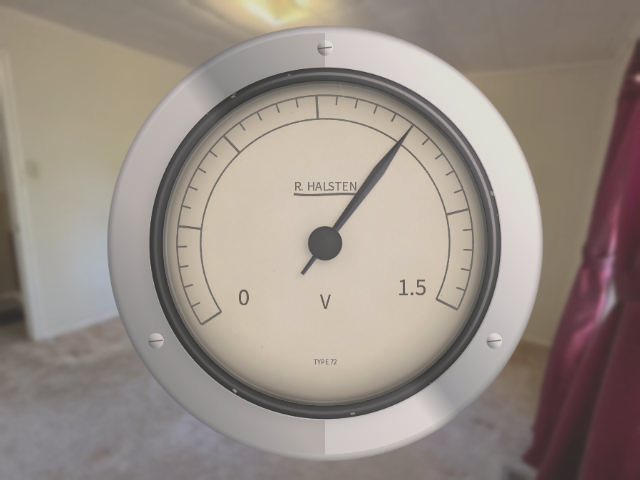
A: 1 V
